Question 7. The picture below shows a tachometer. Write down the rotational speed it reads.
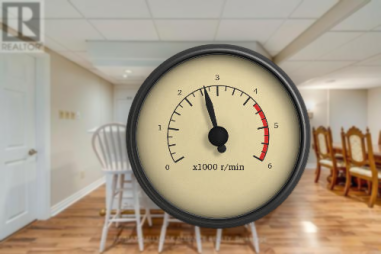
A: 2625 rpm
